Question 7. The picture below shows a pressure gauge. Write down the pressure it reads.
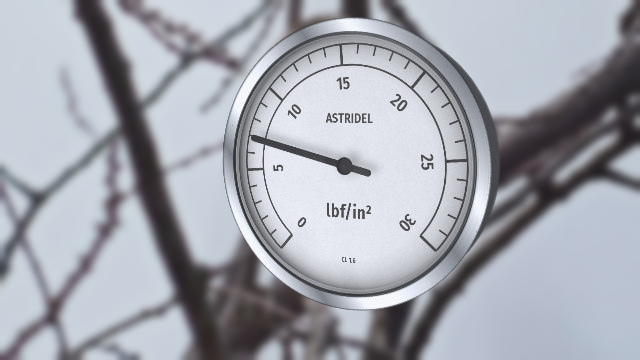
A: 7 psi
